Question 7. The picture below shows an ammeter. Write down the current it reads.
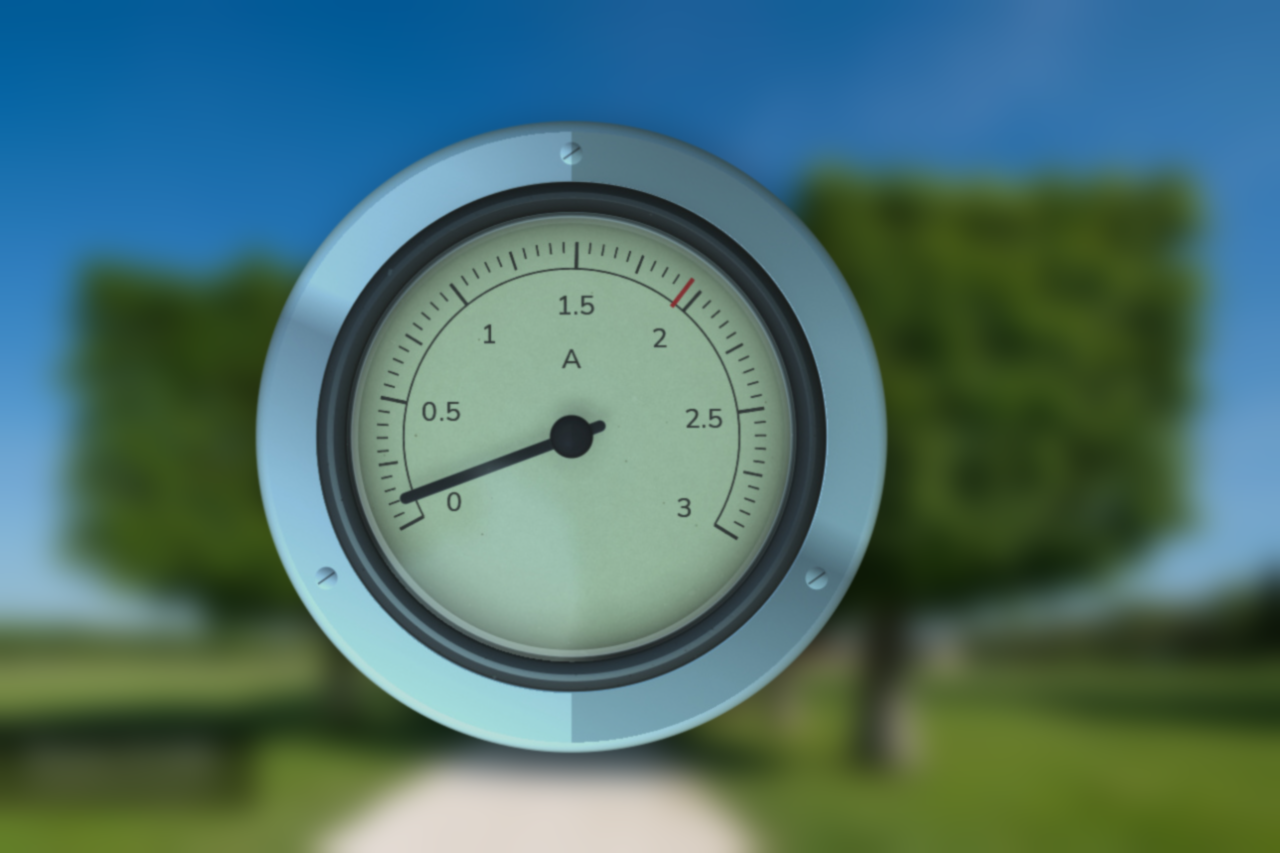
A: 0.1 A
